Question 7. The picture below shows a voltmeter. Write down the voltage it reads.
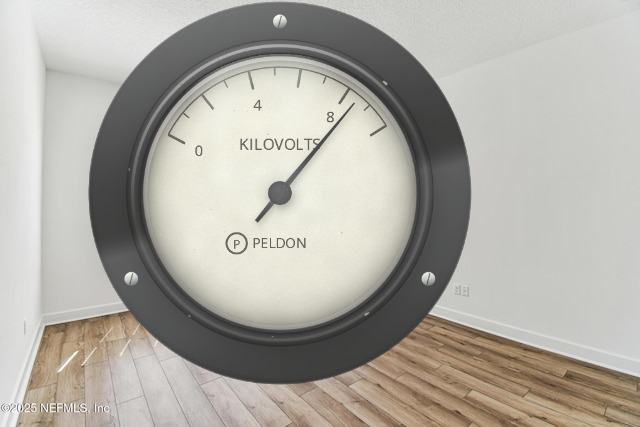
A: 8.5 kV
